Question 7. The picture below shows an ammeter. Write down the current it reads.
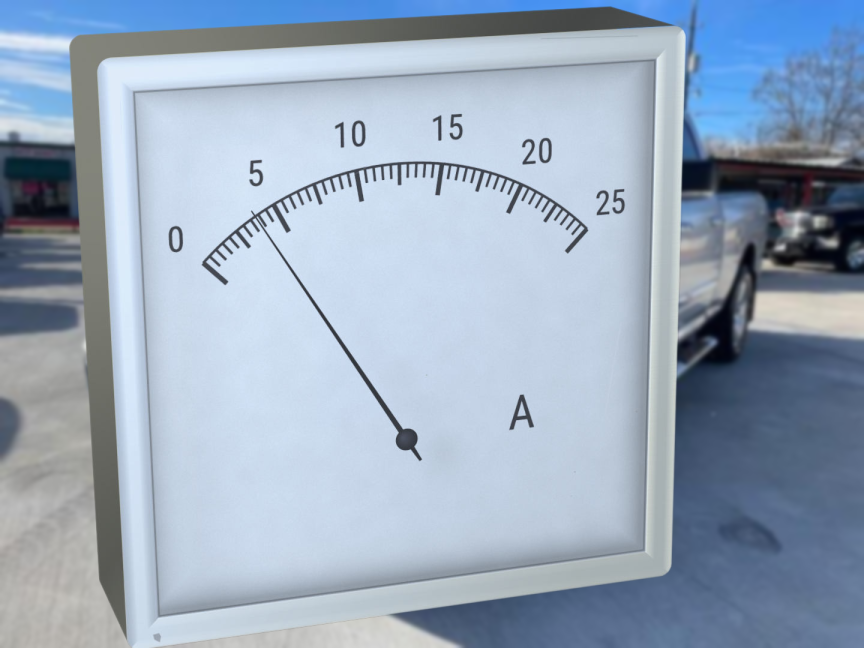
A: 3.75 A
